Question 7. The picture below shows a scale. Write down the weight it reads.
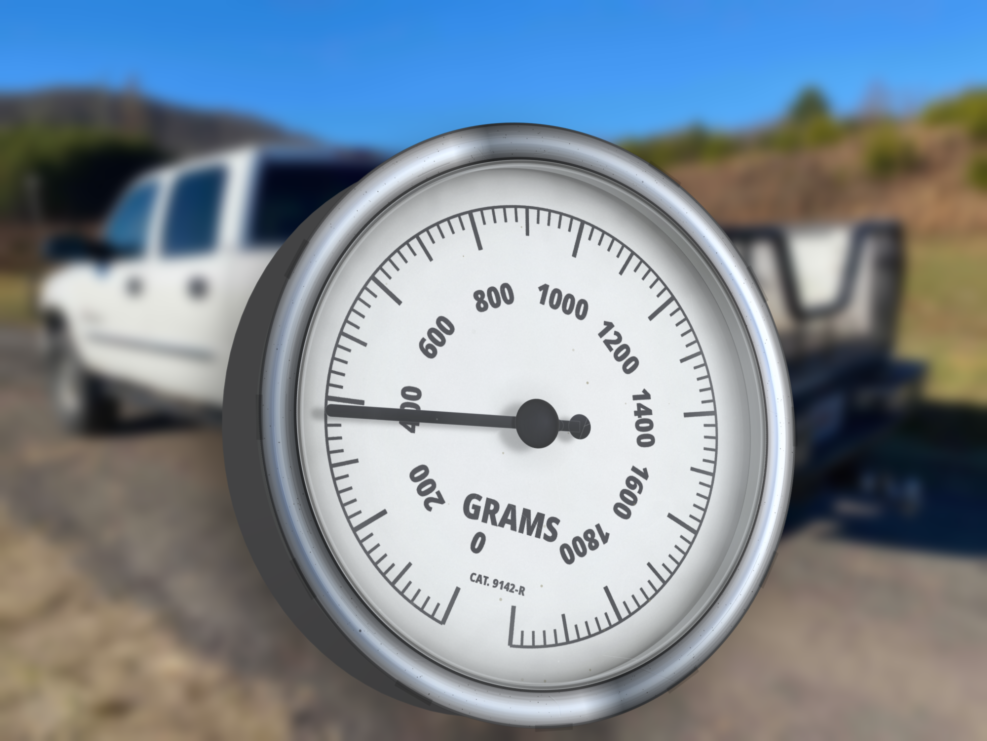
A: 380 g
